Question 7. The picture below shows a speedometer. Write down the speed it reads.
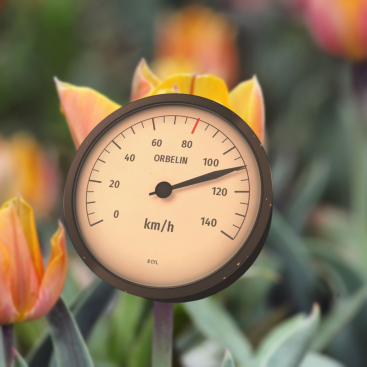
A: 110 km/h
